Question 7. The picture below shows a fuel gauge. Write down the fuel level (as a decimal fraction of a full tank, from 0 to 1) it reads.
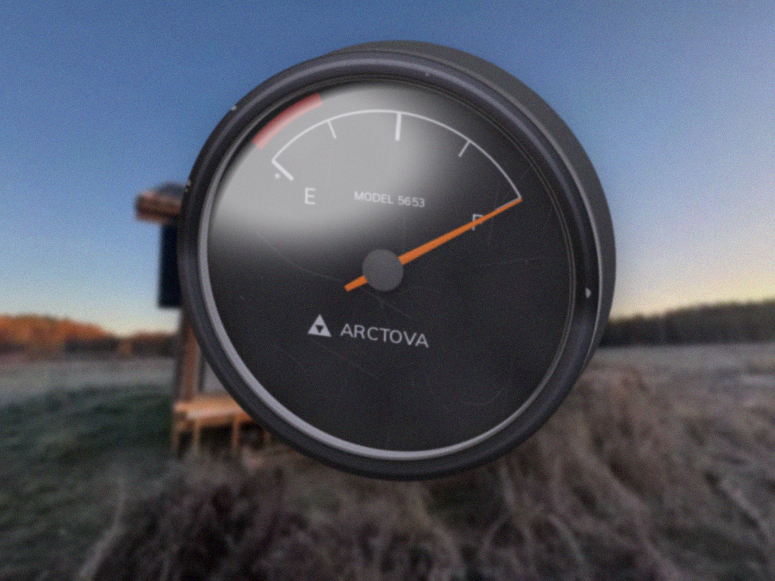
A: 1
